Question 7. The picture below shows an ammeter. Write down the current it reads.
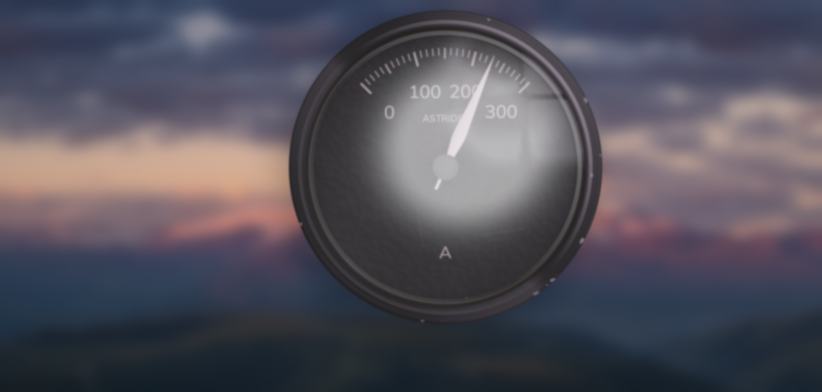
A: 230 A
